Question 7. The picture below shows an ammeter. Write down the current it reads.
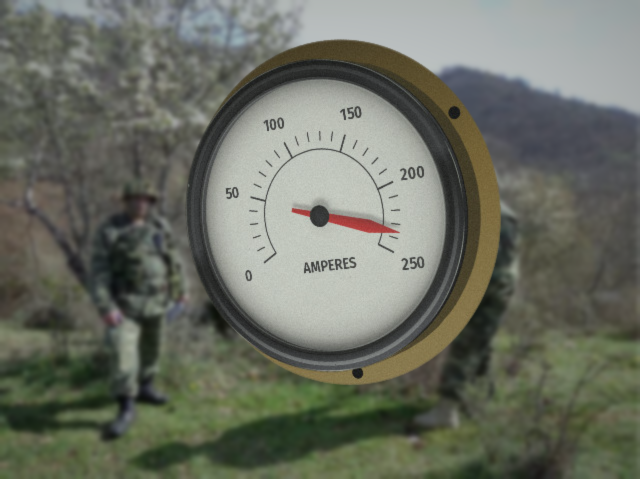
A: 235 A
